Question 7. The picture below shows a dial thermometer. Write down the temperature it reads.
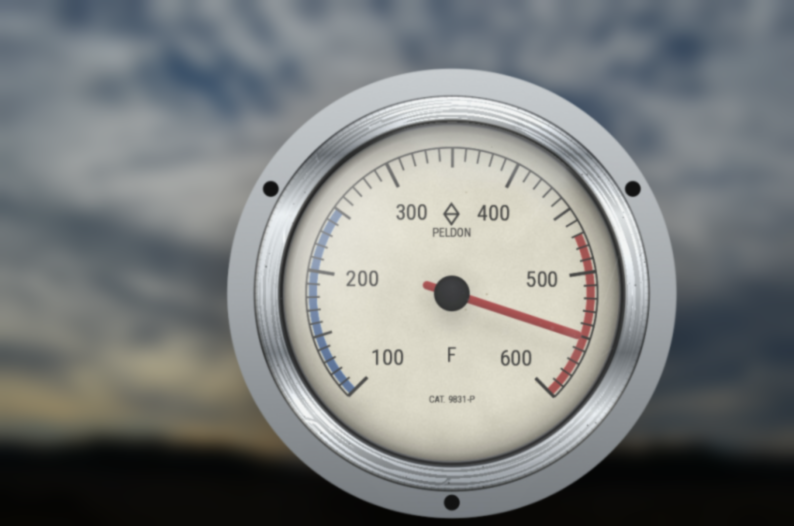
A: 550 °F
